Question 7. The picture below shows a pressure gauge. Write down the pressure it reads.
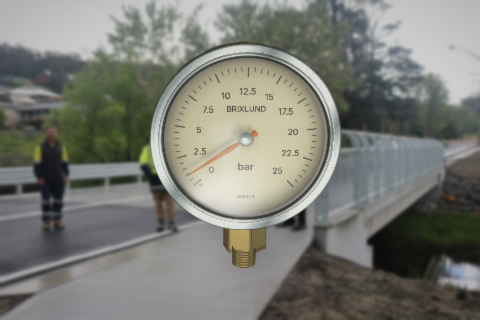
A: 1 bar
